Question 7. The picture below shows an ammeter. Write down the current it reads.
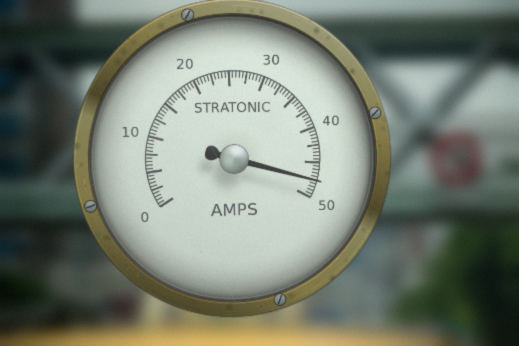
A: 47.5 A
